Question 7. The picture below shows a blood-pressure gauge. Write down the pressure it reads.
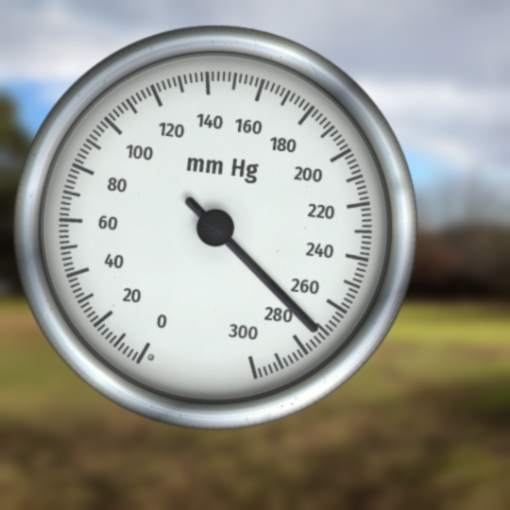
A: 272 mmHg
